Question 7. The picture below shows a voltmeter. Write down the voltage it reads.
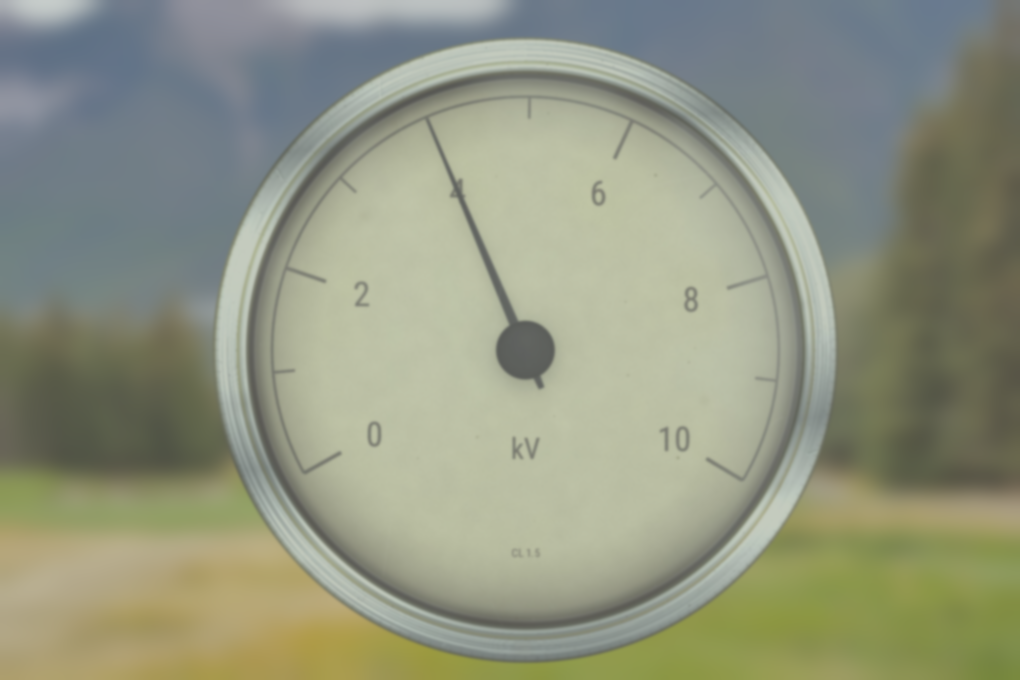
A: 4 kV
